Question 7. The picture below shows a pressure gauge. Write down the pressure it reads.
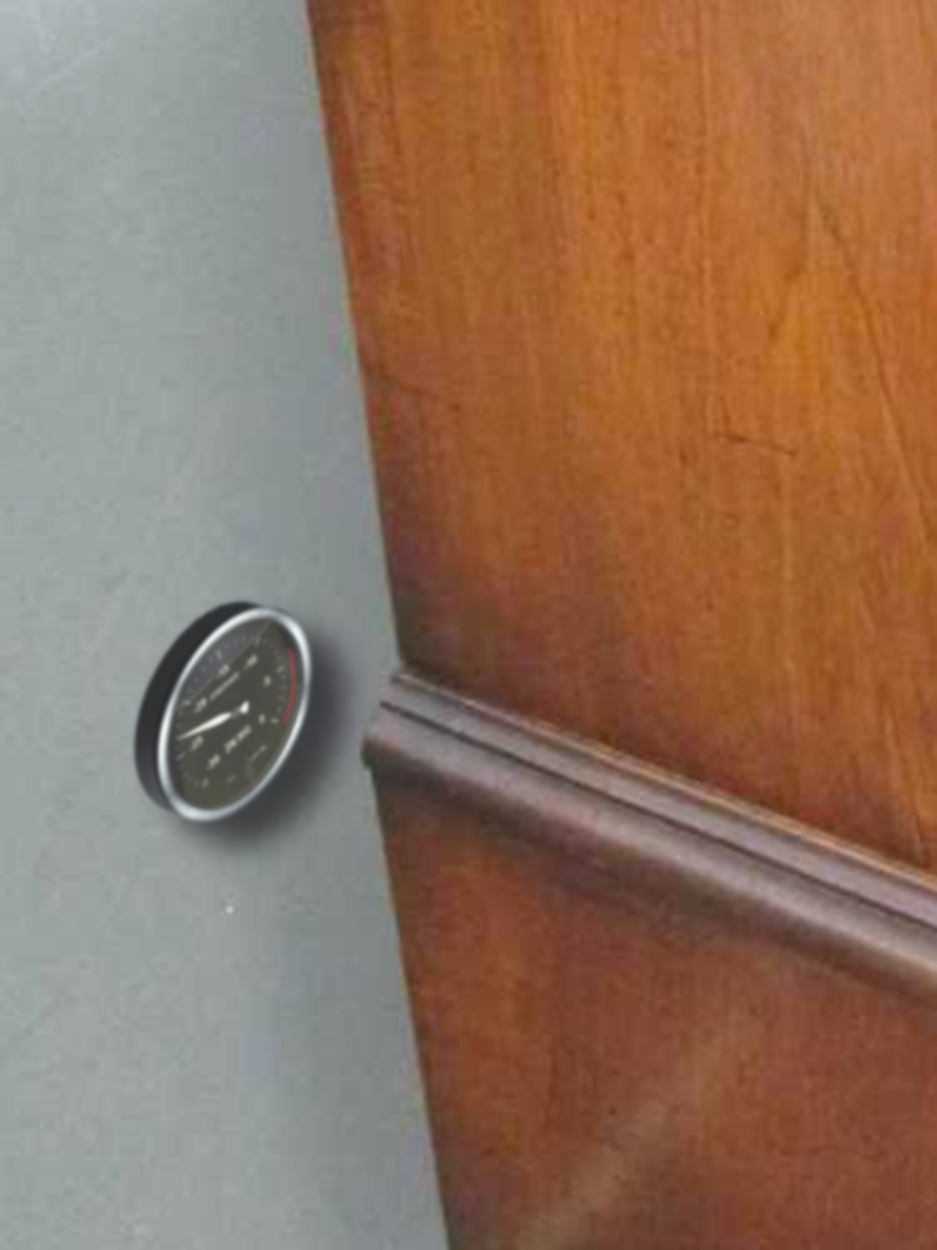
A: -23 inHg
